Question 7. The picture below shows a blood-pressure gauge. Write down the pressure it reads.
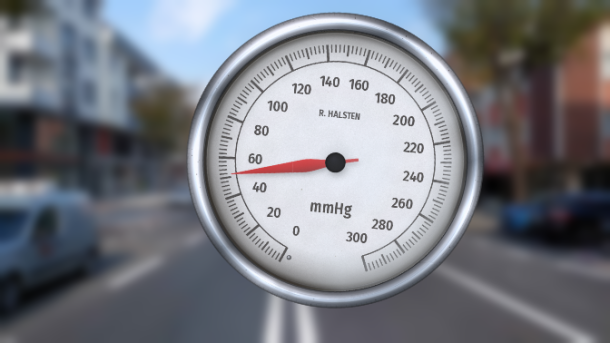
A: 52 mmHg
